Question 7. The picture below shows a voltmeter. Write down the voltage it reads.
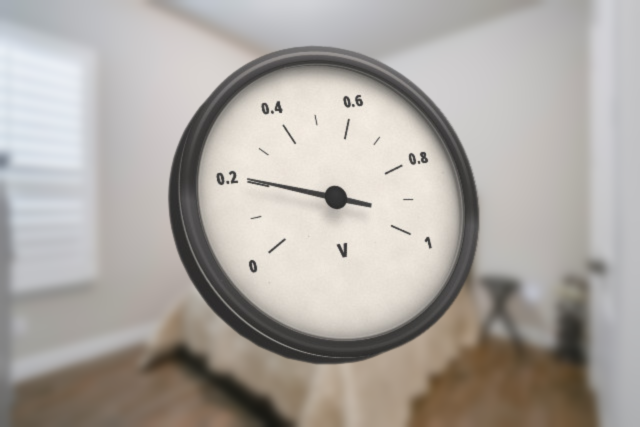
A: 0.2 V
